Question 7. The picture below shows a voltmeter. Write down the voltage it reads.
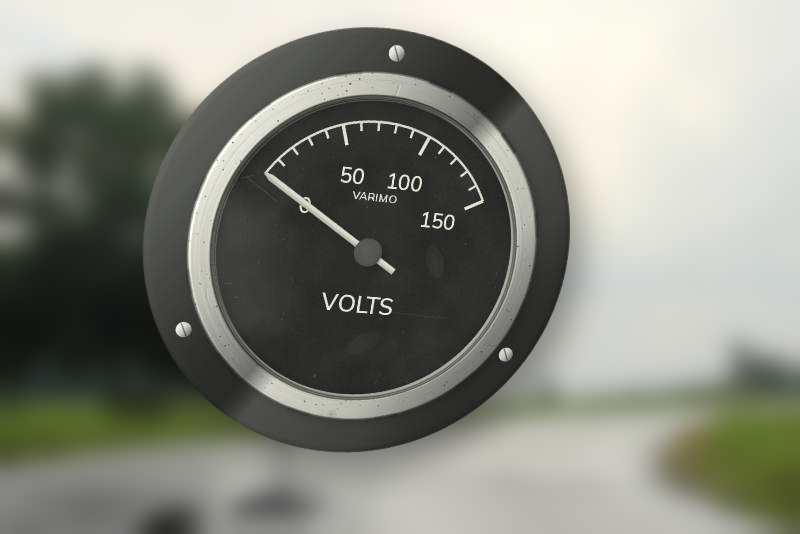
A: 0 V
